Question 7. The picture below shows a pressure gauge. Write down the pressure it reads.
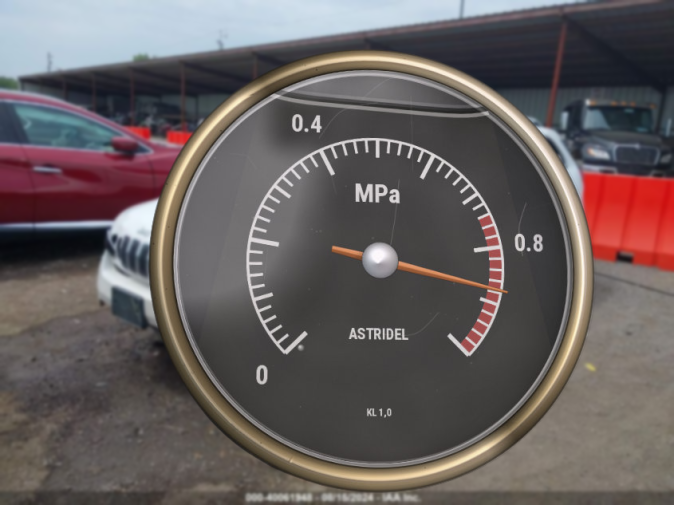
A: 0.88 MPa
